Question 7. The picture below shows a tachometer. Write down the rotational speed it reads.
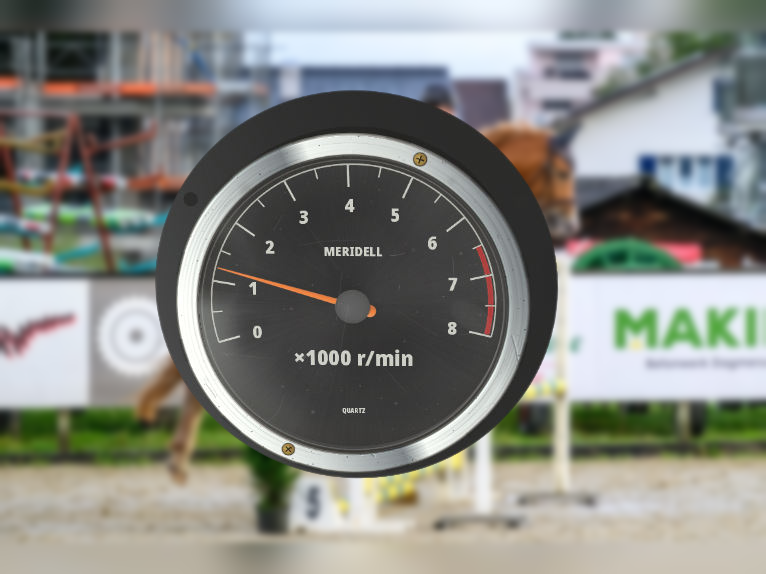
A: 1250 rpm
